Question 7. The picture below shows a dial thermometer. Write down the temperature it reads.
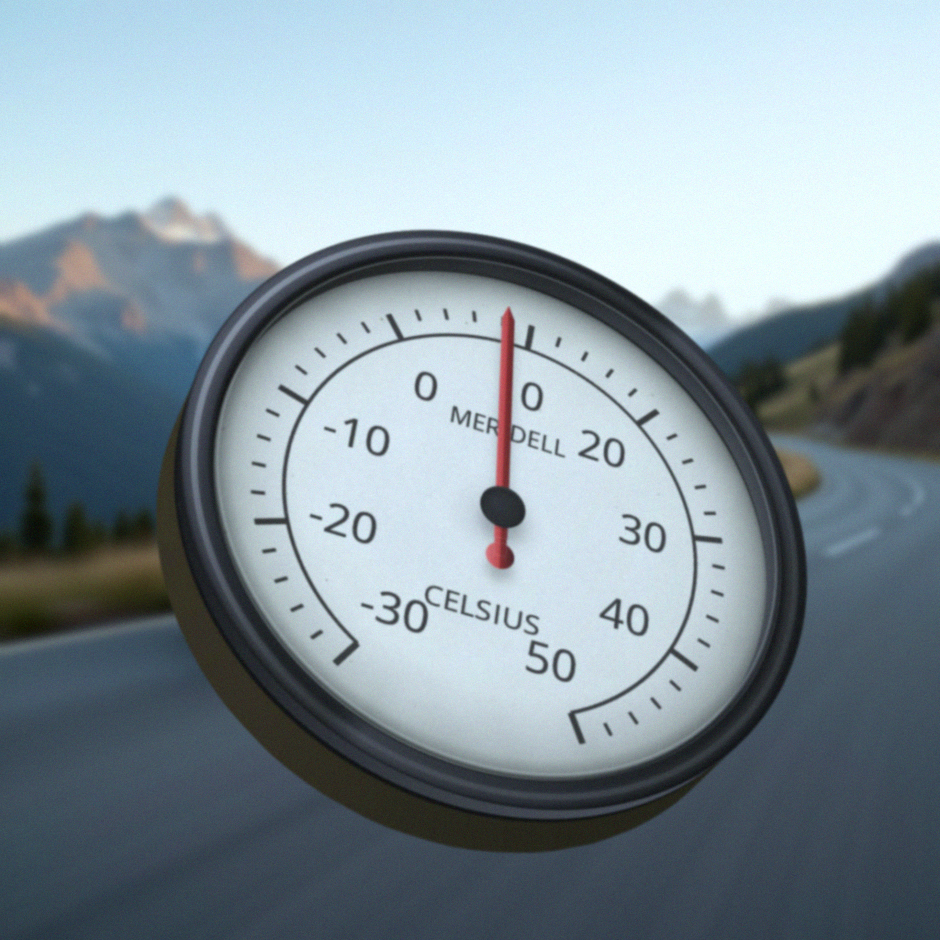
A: 8 °C
